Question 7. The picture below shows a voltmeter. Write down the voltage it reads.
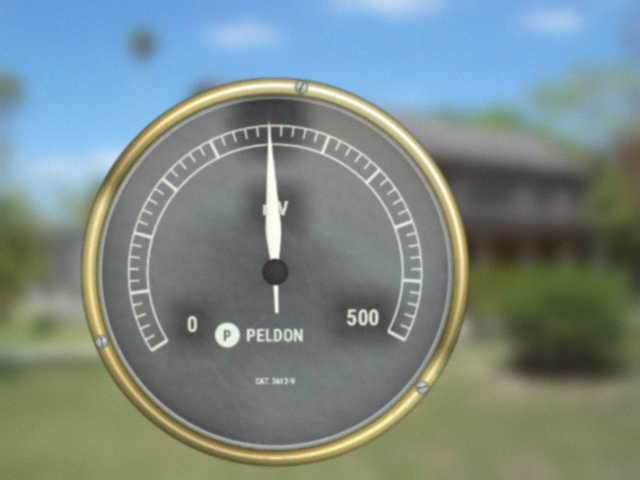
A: 250 mV
